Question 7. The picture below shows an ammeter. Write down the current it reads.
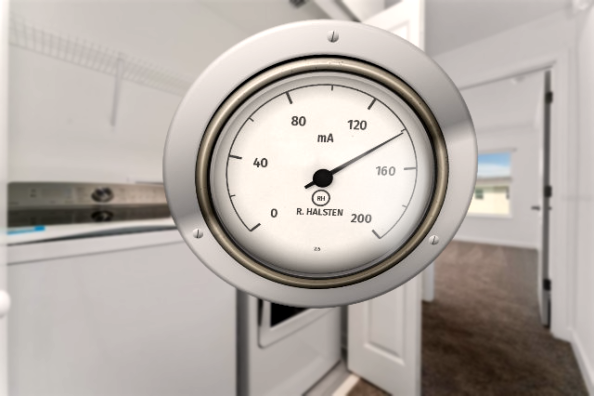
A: 140 mA
